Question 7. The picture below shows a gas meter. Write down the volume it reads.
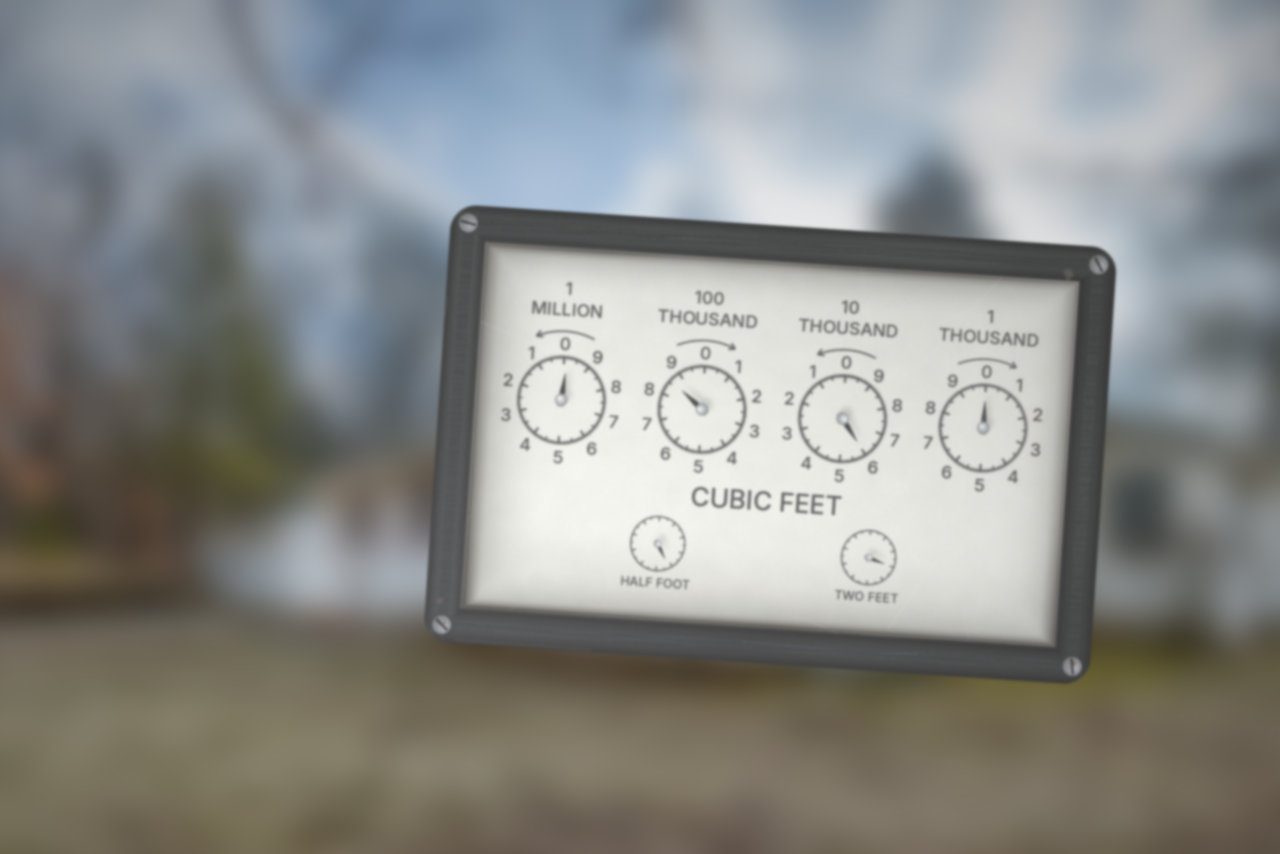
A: 986000 ft³
